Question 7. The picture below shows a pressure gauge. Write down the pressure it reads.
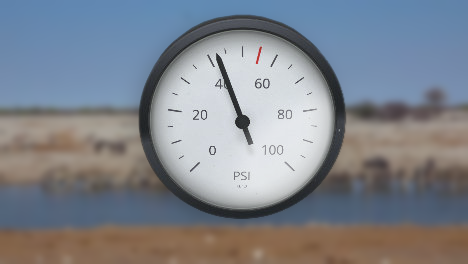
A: 42.5 psi
